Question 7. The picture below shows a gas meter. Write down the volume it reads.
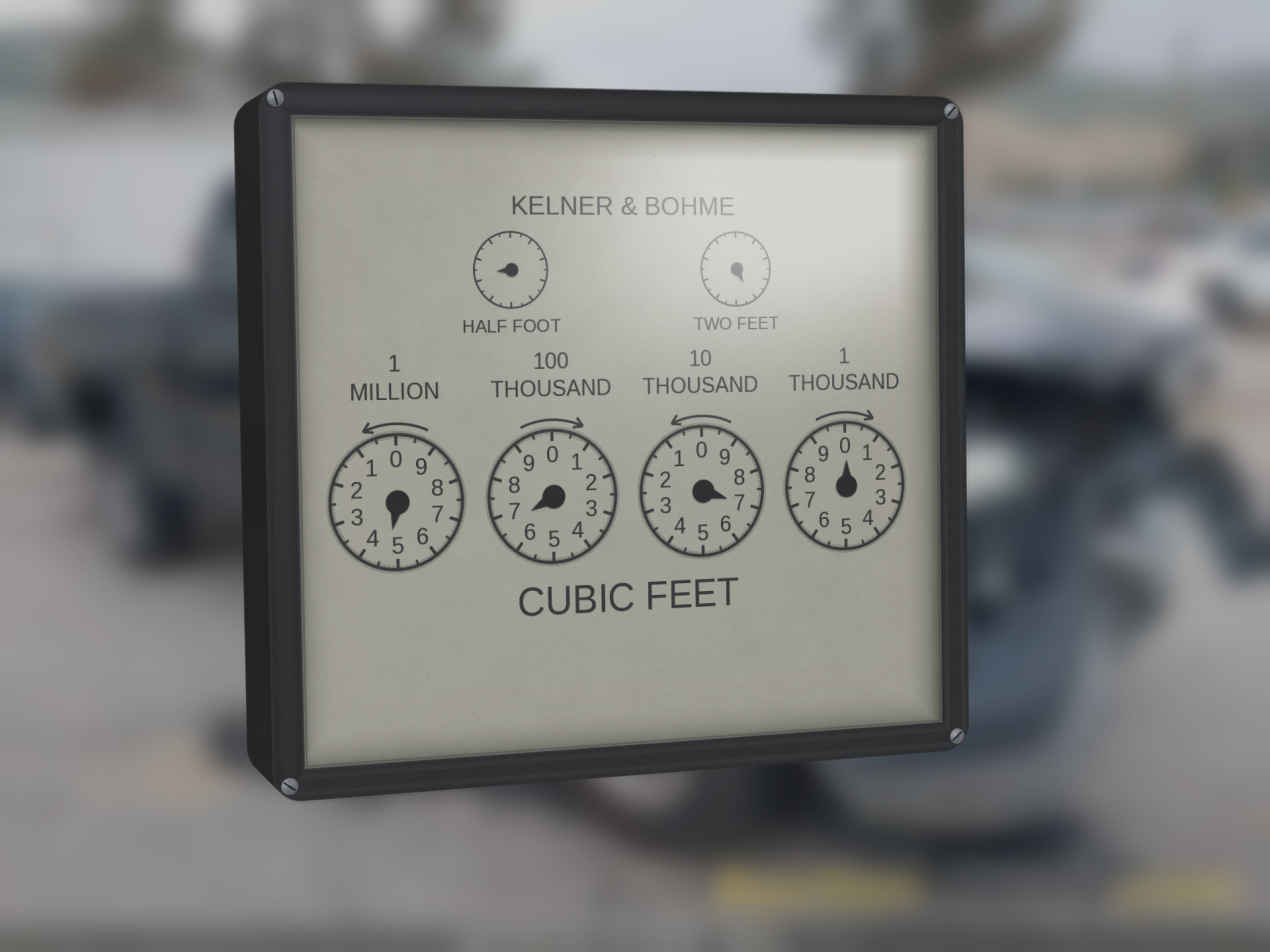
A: 467000 ft³
